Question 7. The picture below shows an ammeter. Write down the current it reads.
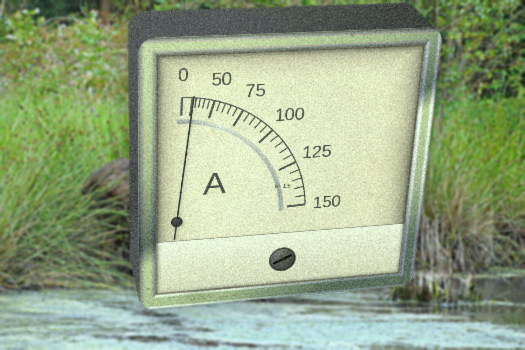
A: 25 A
